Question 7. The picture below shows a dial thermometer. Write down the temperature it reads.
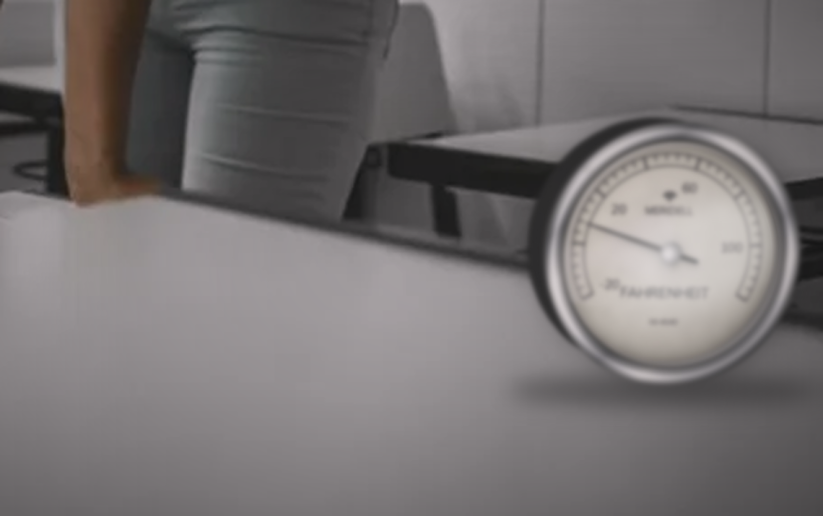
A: 8 °F
